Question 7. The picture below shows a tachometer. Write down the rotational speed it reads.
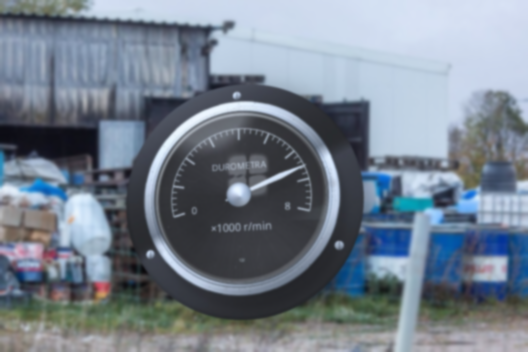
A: 6600 rpm
